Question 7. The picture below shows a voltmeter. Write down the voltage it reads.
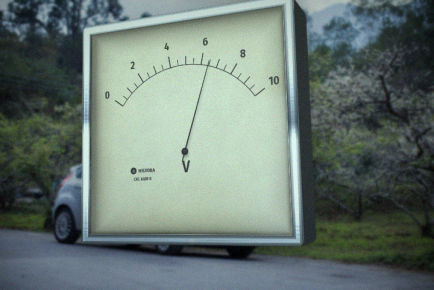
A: 6.5 V
